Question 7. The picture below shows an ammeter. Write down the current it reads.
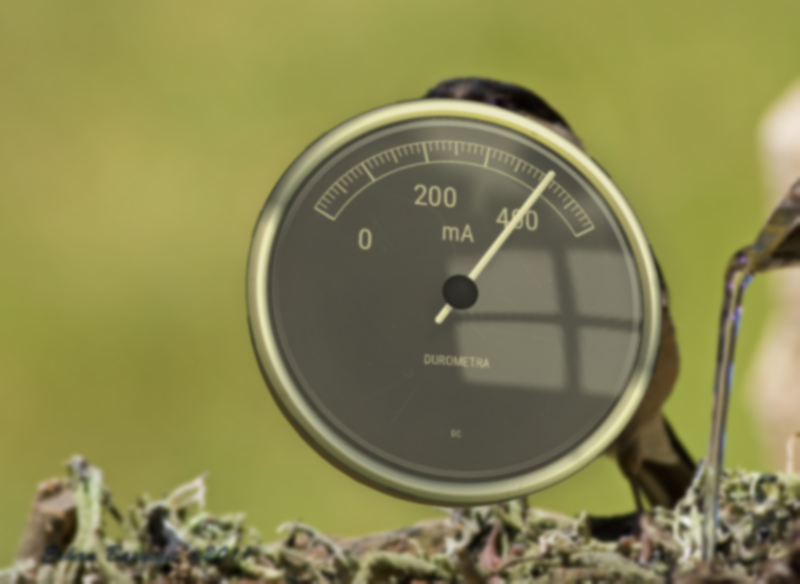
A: 400 mA
